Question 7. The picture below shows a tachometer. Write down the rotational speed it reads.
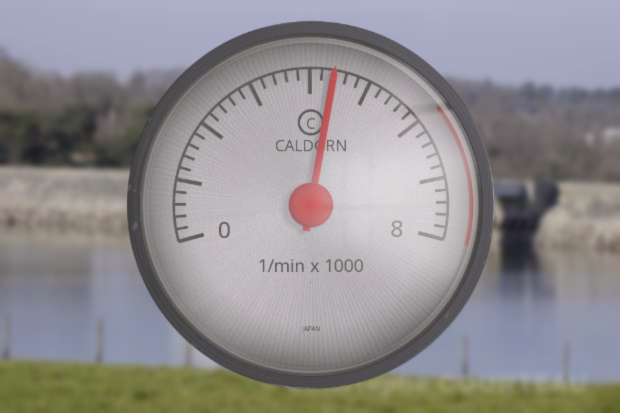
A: 4400 rpm
